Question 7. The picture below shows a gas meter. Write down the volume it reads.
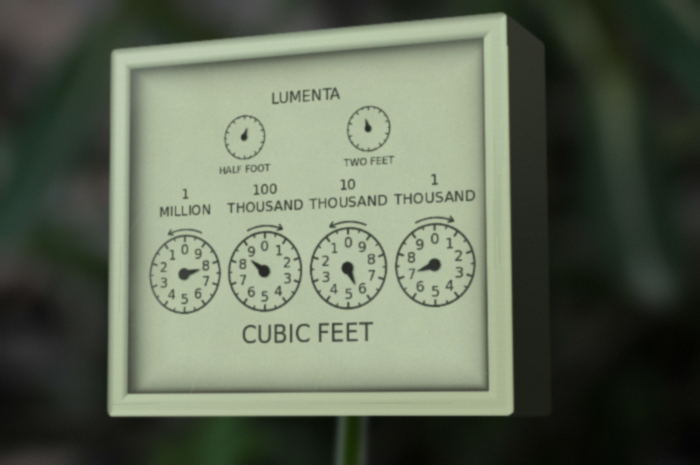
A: 785700 ft³
